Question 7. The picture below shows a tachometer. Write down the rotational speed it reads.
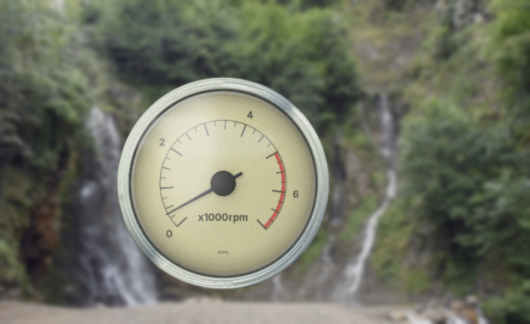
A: 375 rpm
